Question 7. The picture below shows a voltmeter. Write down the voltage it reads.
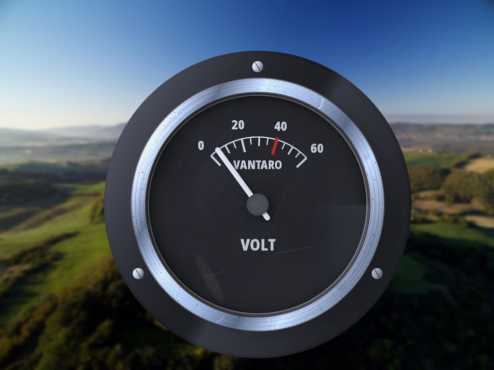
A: 5 V
